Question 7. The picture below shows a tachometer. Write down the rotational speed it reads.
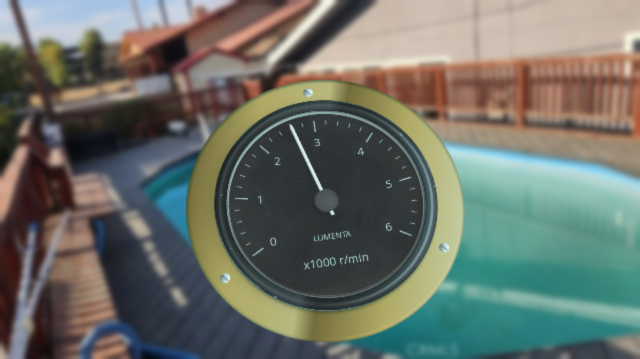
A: 2600 rpm
